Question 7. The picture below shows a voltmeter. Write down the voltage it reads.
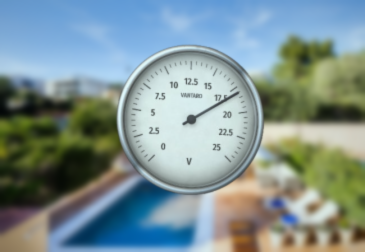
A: 18 V
